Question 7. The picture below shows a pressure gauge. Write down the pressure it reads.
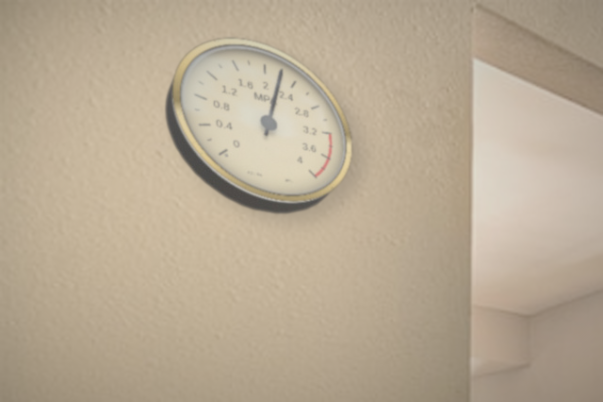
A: 2.2 MPa
